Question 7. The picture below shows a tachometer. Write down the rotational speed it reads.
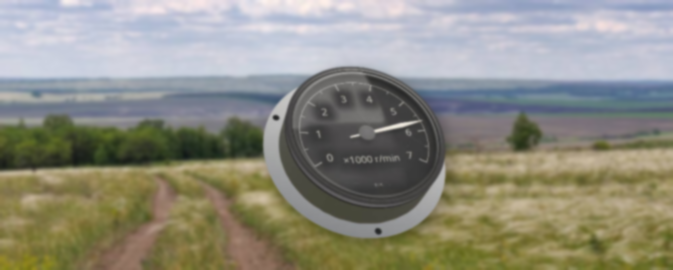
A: 5750 rpm
